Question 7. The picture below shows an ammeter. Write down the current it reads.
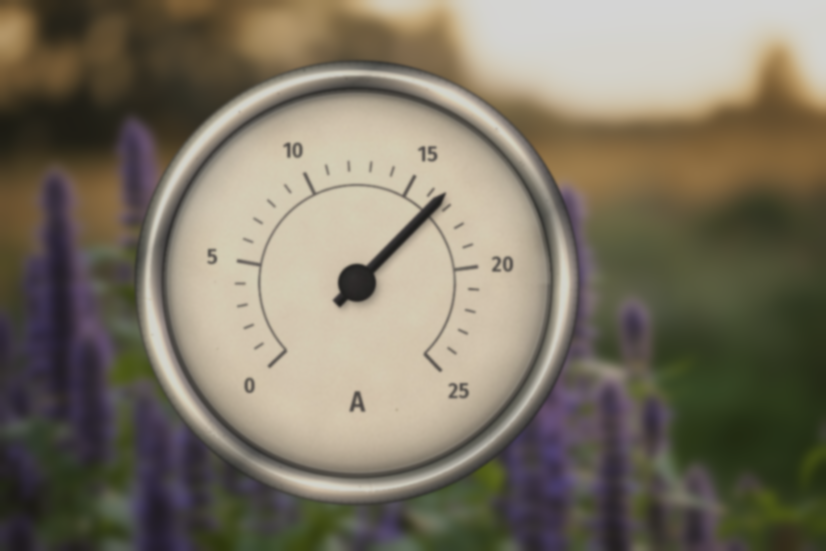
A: 16.5 A
